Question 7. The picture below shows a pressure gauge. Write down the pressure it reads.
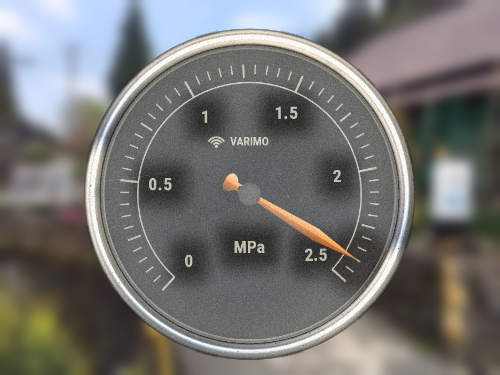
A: 2.4 MPa
